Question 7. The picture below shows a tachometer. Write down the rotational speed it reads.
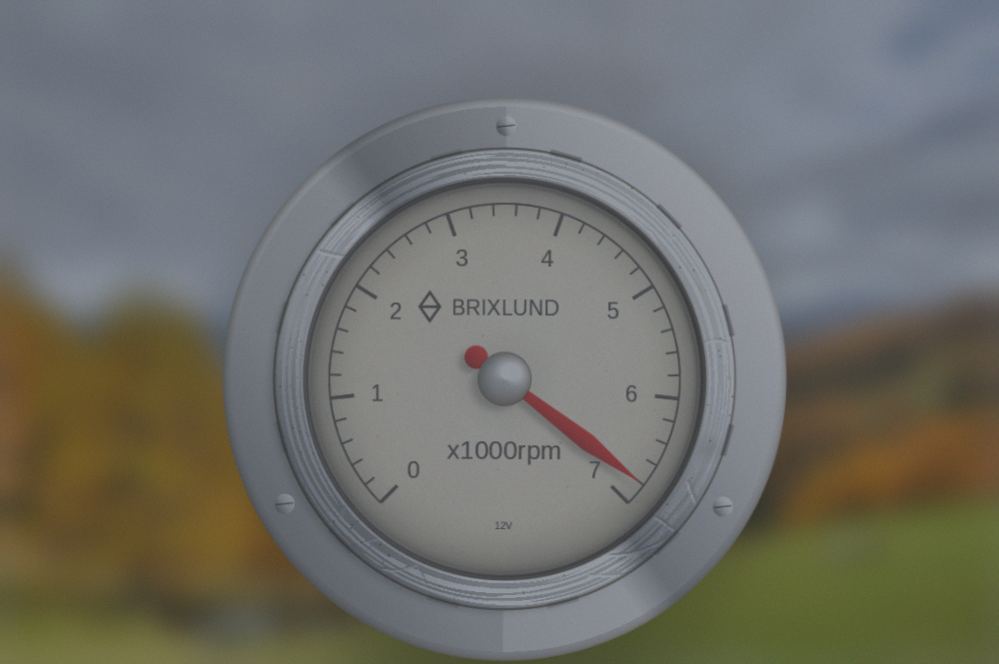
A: 6800 rpm
